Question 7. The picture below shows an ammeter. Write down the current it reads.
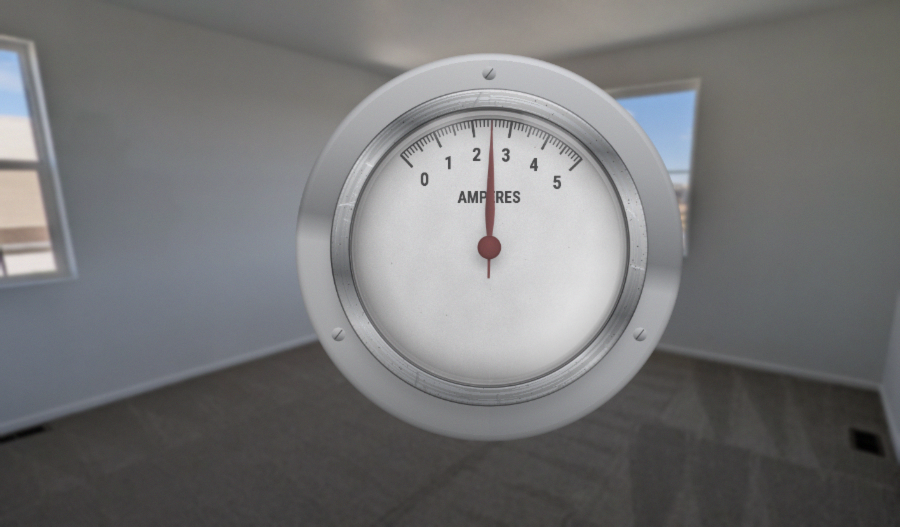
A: 2.5 A
